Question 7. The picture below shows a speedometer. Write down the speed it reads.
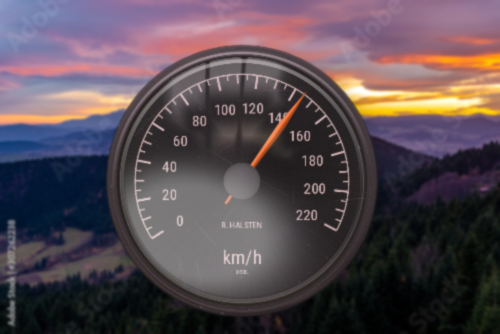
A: 145 km/h
